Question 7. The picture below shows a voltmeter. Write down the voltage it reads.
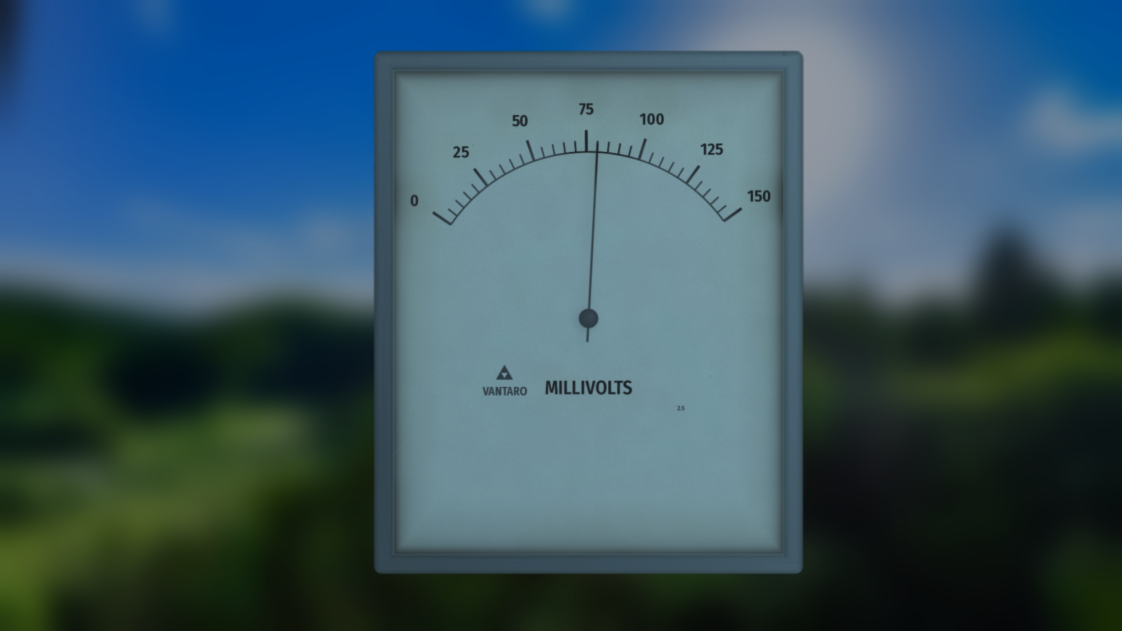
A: 80 mV
